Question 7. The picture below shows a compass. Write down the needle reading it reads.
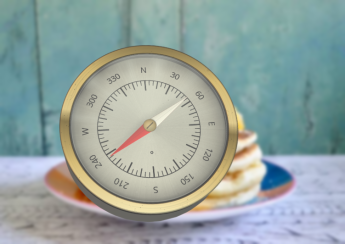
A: 235 °
